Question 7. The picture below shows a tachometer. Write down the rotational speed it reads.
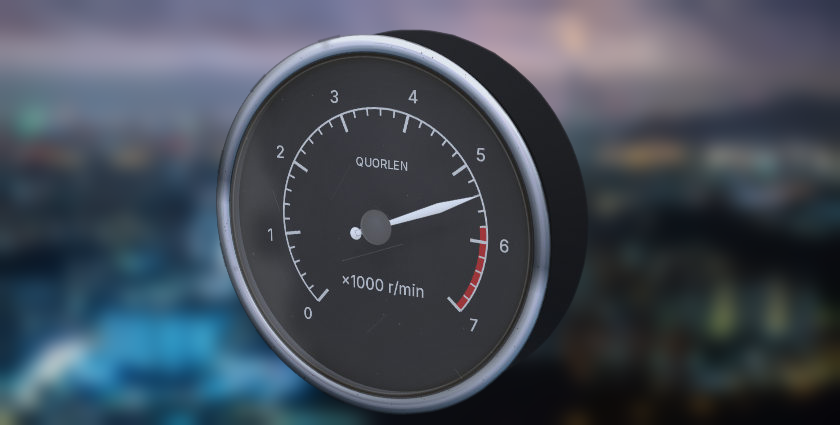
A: 5400 rpm
